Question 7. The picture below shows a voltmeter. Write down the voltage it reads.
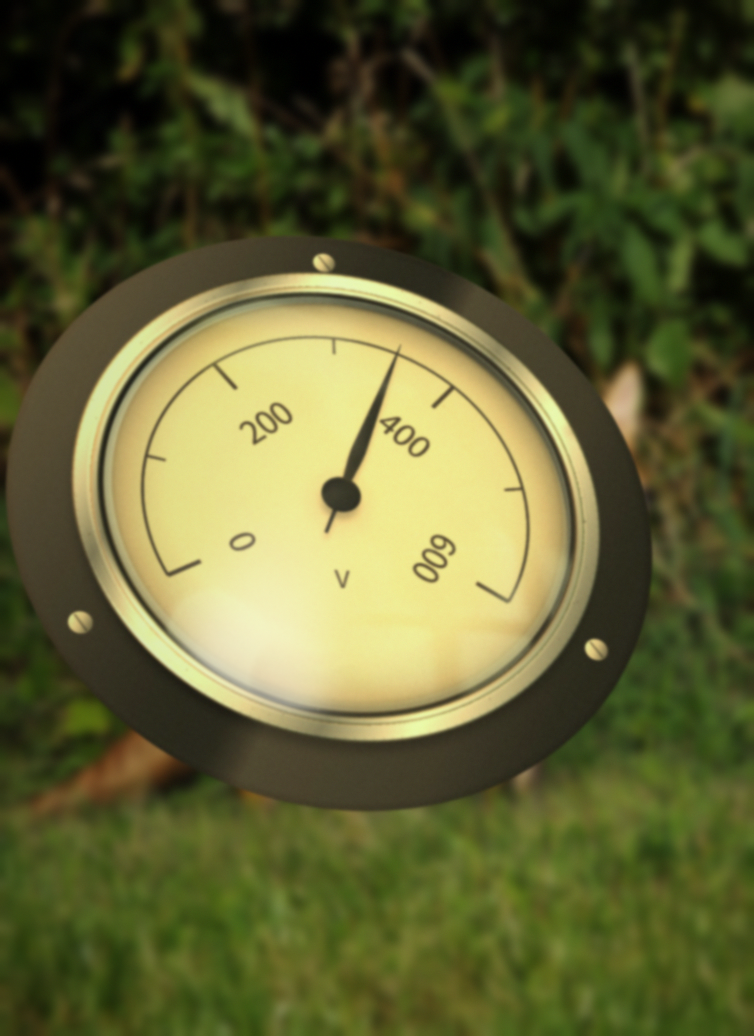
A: 350 V
